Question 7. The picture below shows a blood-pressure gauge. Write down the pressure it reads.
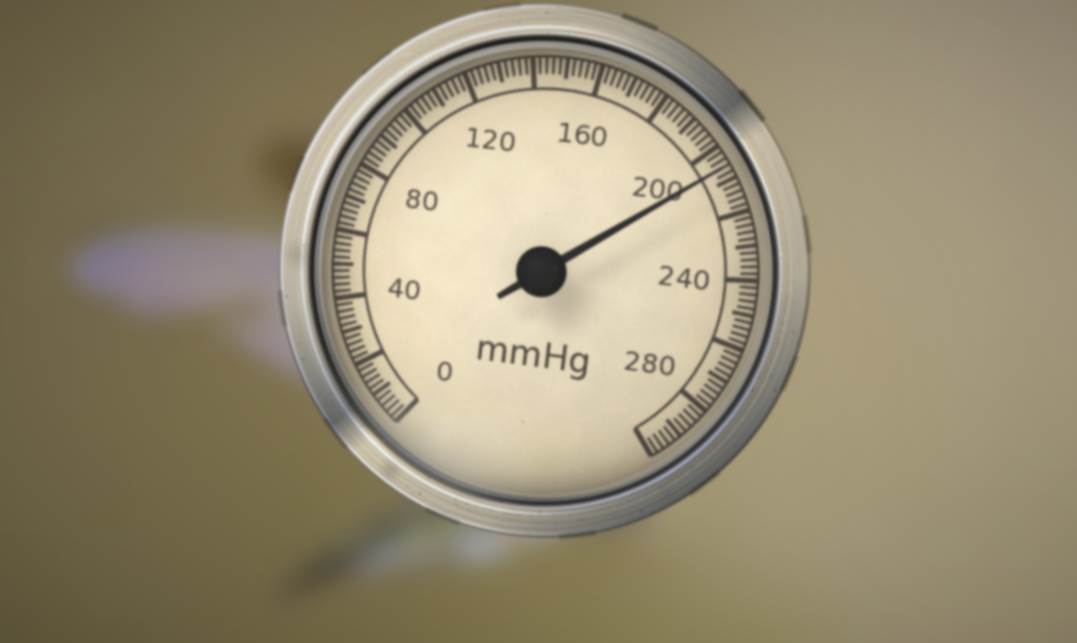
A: 206 mmHg
